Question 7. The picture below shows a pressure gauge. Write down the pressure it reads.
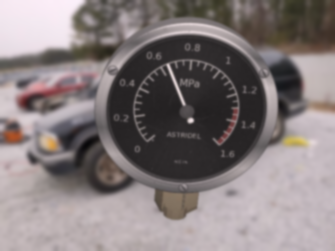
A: 0.65 MPa
